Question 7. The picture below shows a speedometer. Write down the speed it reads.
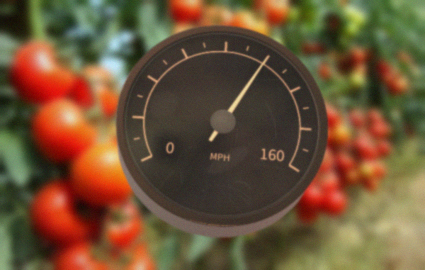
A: 100 mph
